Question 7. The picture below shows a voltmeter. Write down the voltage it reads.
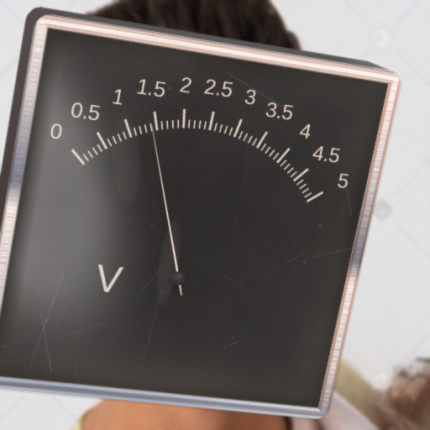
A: 1.4 V
